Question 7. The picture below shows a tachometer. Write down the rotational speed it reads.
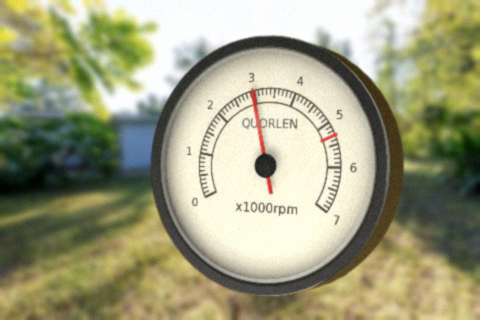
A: 3000 rpm
